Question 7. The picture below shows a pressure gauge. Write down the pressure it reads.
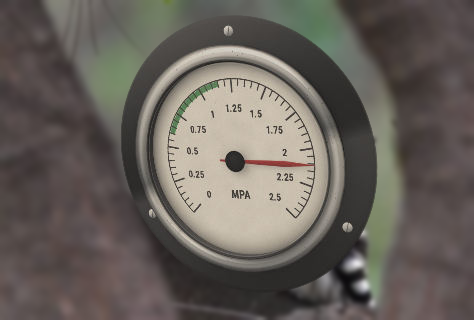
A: 2.1 MPa
